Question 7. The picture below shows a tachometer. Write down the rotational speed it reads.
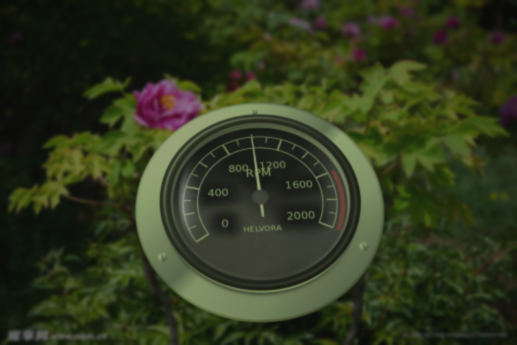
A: 1000 rpm
